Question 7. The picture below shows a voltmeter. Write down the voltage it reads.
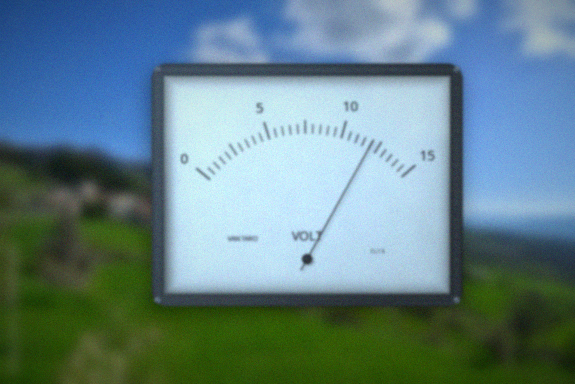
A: 12 V
